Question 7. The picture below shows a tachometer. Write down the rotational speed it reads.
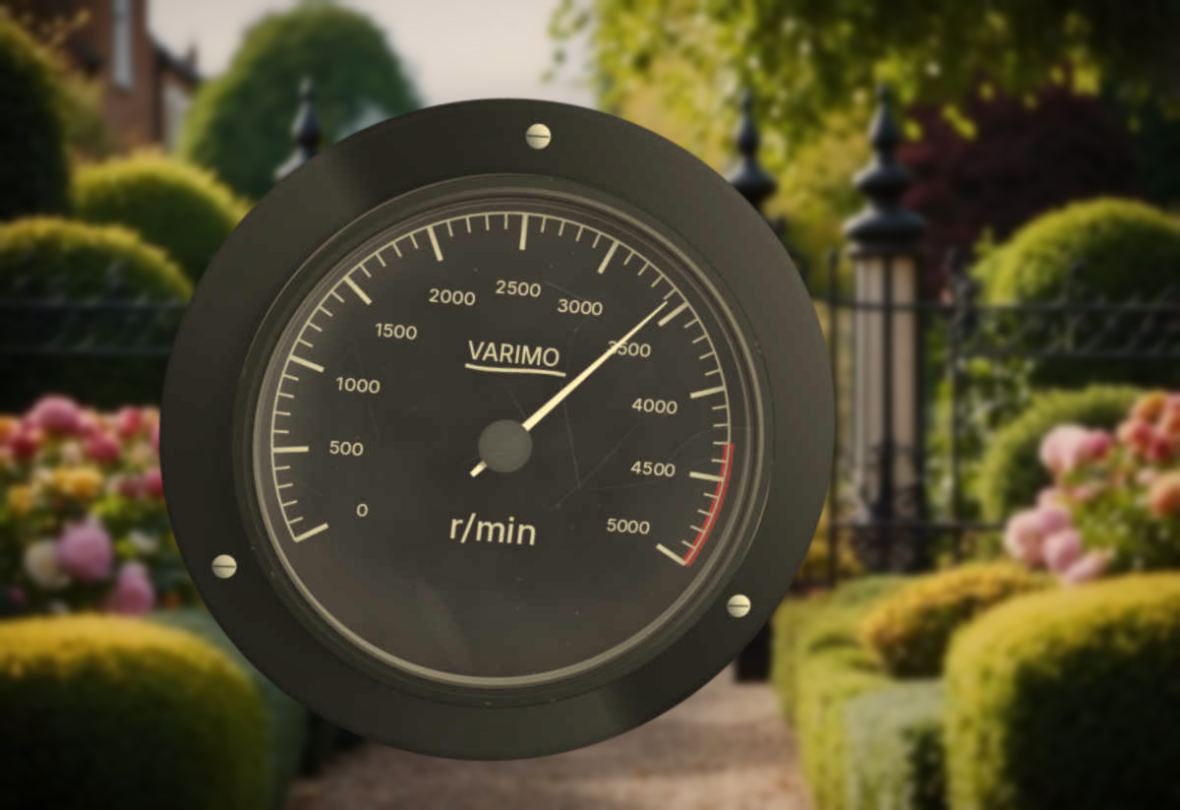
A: 3400 rpm
